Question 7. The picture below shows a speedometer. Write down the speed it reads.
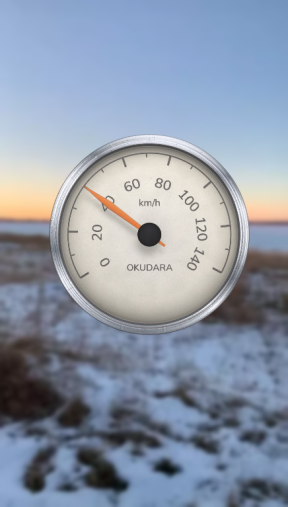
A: 40 km/h
